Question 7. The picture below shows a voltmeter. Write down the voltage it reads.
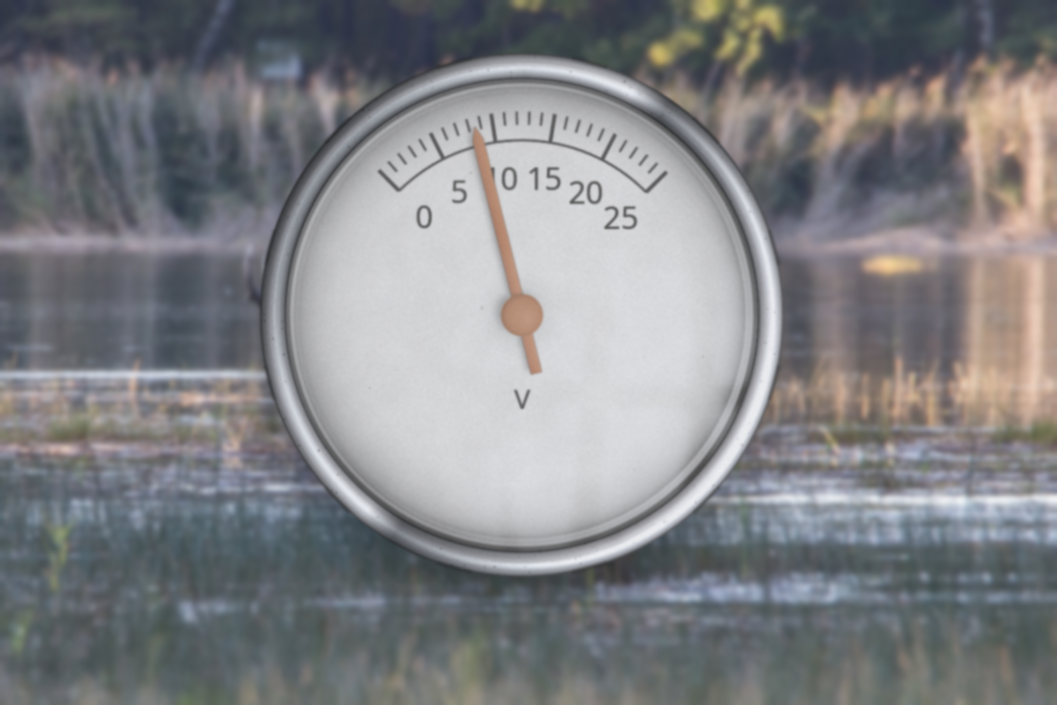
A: 8.5 V
